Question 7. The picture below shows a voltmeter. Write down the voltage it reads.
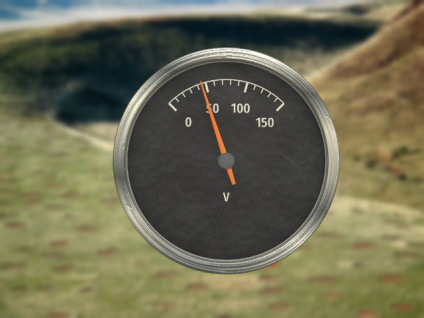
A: 45 V
